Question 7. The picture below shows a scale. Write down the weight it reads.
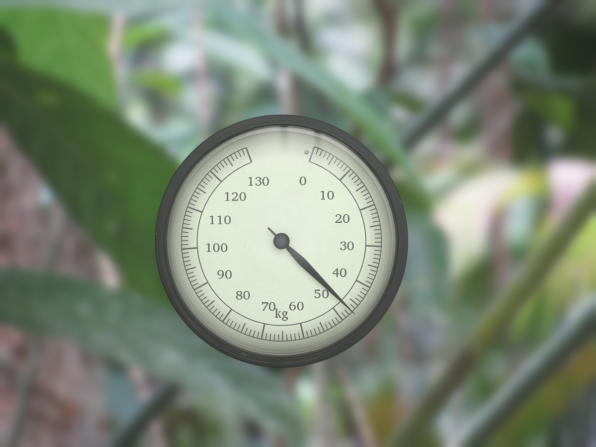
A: 47 kg
